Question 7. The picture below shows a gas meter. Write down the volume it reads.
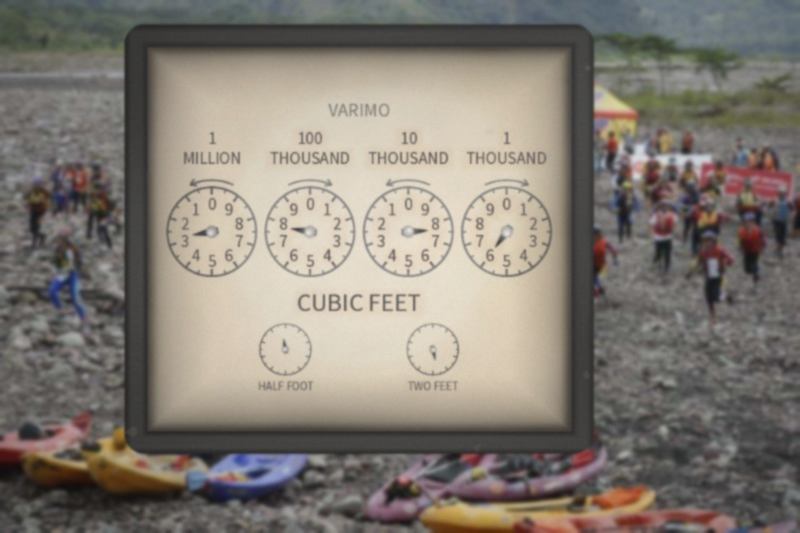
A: 277600 ft³
